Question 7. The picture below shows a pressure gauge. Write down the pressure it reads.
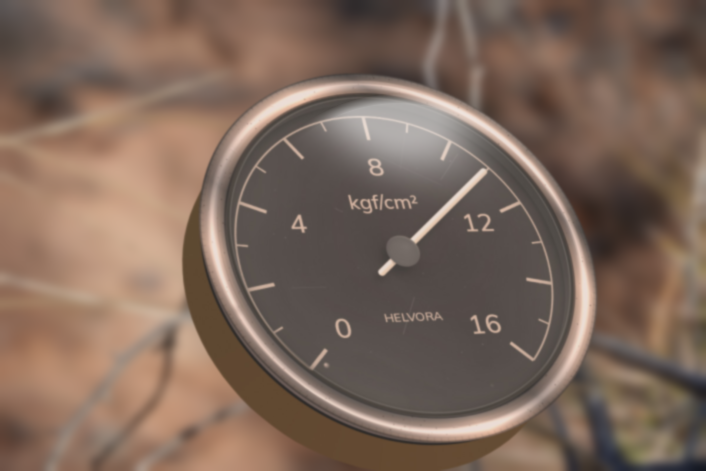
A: 11 kg/cm²
